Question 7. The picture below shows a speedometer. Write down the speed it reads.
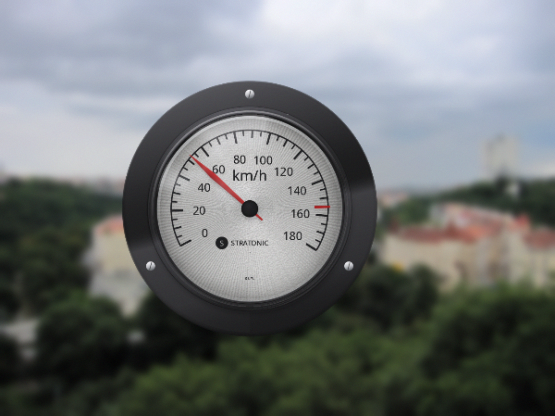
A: 52.5 km/h
